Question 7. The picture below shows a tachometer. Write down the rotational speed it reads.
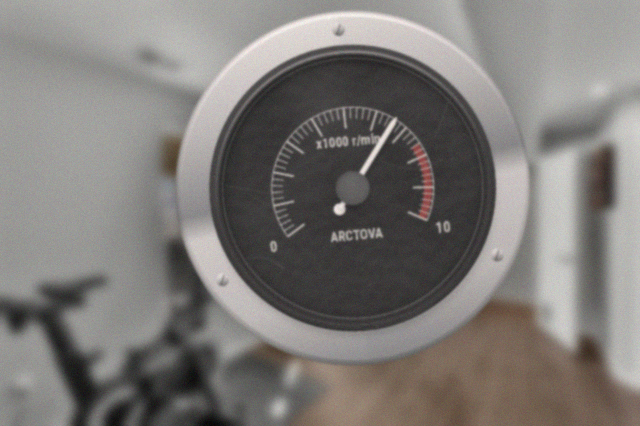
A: 6600 rpm
